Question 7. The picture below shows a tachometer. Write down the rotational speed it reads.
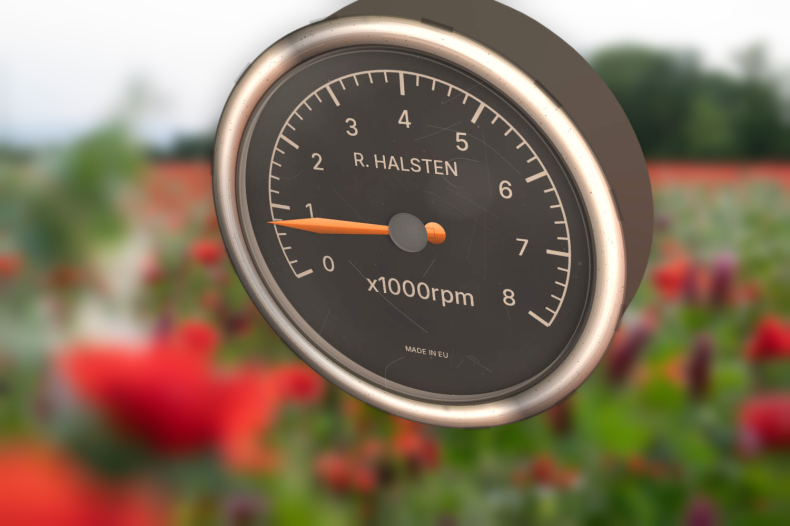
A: 800 rpm
